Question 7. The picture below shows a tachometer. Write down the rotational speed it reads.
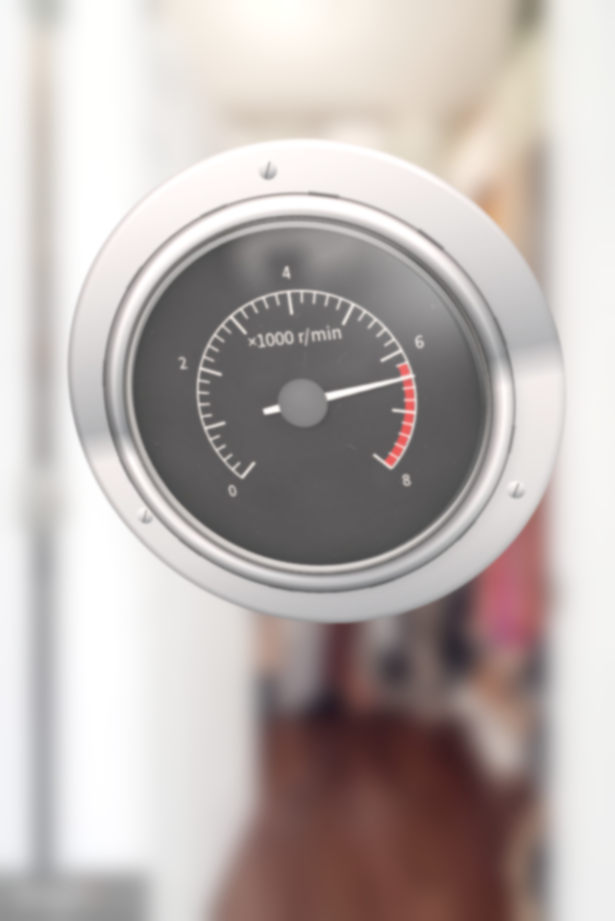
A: 6400 rpm
